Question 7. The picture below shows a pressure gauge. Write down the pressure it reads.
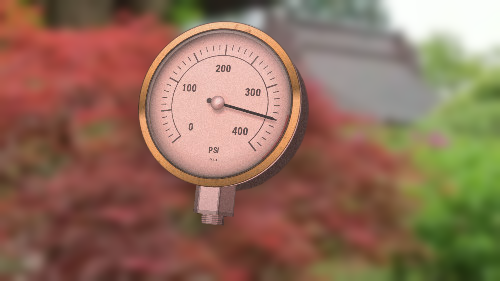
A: 350 psi
